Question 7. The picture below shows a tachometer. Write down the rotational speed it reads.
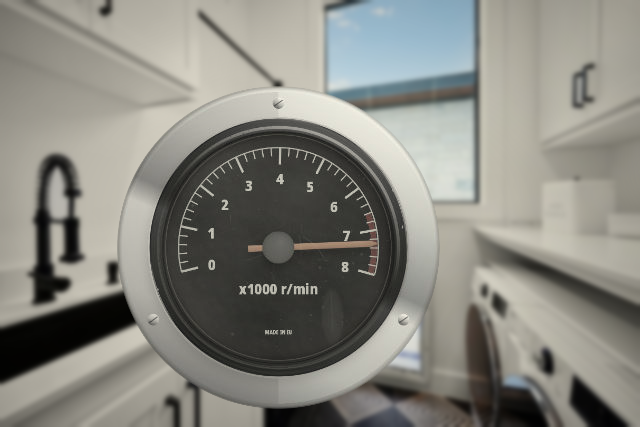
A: 7300 rpm
